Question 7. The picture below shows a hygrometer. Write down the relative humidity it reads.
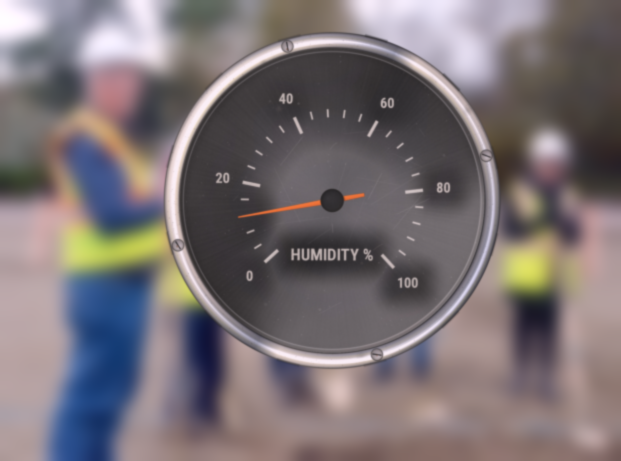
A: 12 %
